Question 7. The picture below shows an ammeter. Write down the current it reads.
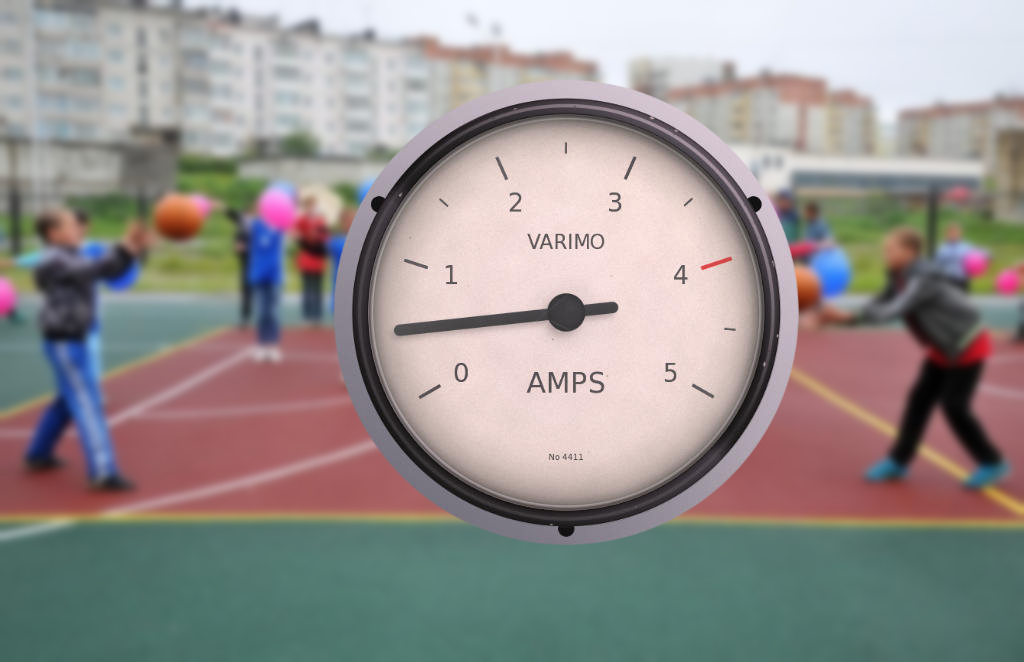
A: 0.5 A
